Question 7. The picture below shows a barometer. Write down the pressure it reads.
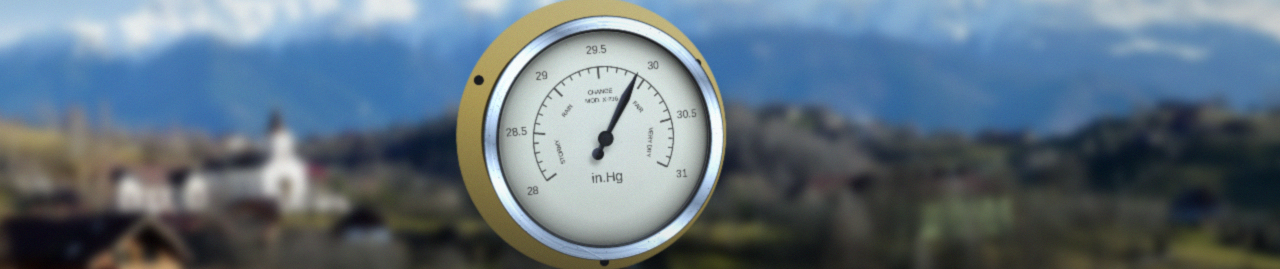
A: 29.9 inHg
